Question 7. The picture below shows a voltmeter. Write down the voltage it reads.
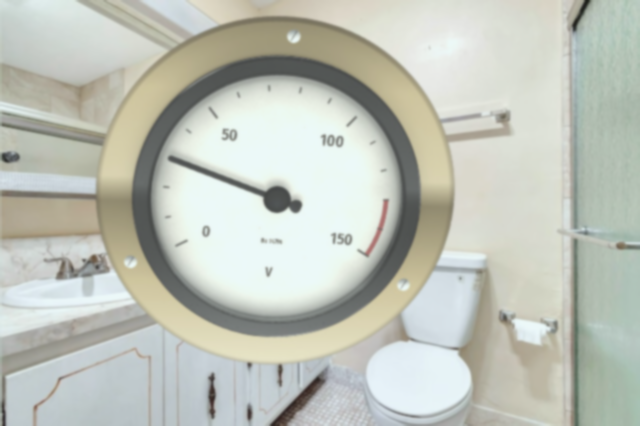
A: 30 V
